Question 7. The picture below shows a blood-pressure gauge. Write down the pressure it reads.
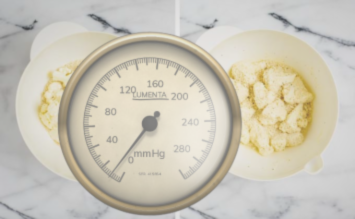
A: 10 mmHg
